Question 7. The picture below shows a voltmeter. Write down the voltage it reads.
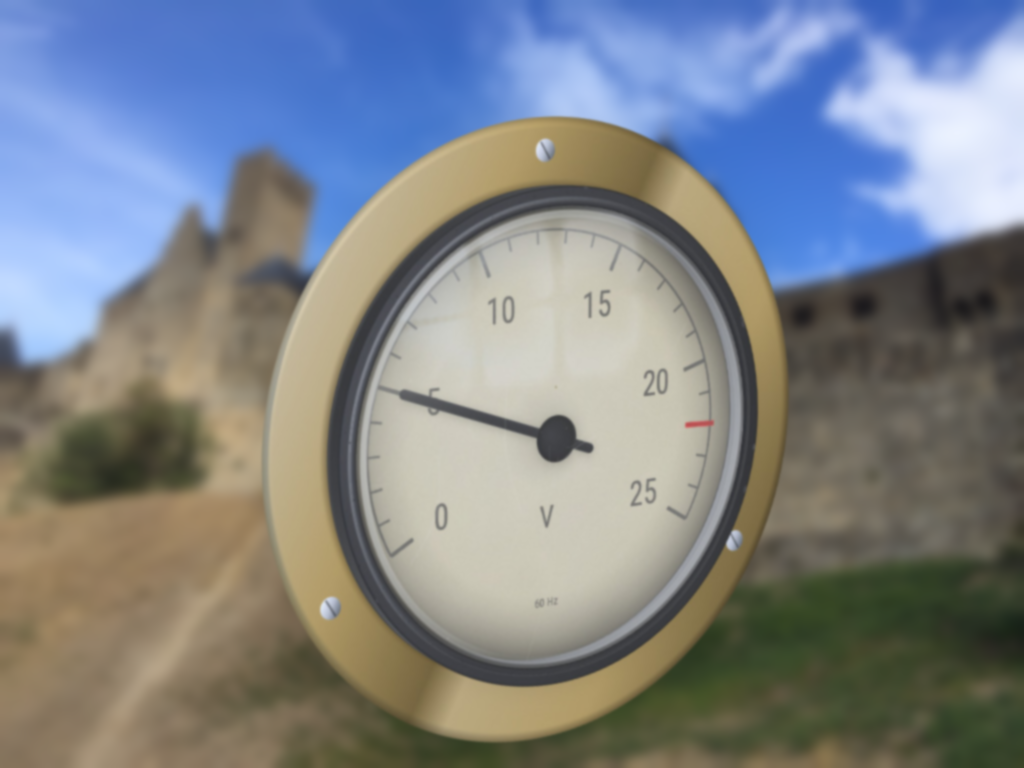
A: 5 V
